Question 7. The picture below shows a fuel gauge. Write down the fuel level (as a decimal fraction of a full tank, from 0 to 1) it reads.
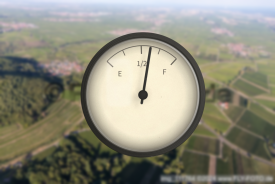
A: 0.625
